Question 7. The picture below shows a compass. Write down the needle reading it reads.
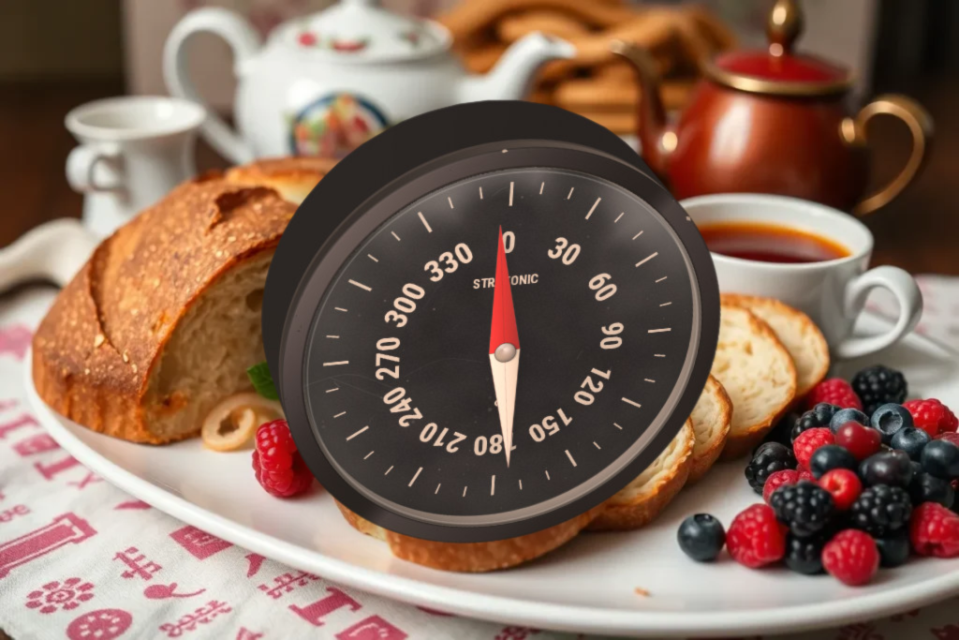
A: 355 °
